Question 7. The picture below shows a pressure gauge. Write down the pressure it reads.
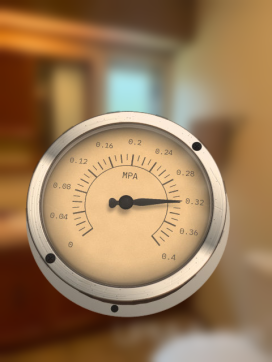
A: 0.32 MPa
